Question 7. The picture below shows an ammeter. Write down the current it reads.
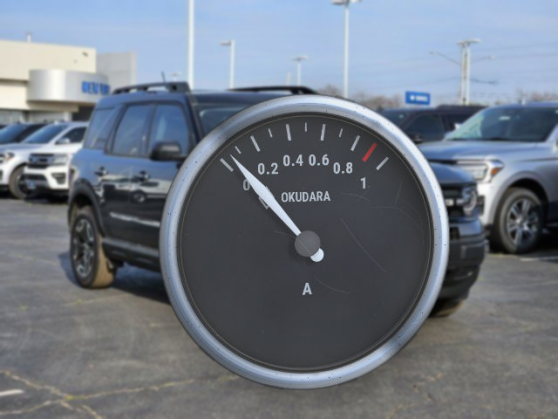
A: 0.05 A
